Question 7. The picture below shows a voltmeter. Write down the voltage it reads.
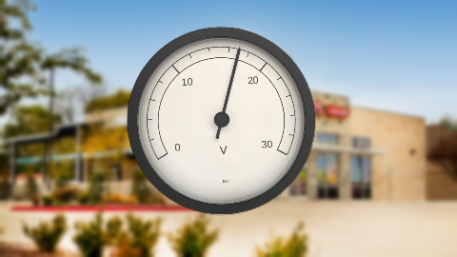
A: 17 V
